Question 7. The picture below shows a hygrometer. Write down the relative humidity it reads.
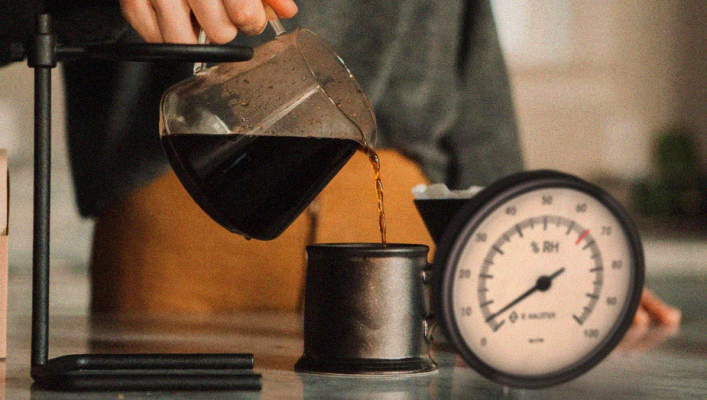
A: 5 %
